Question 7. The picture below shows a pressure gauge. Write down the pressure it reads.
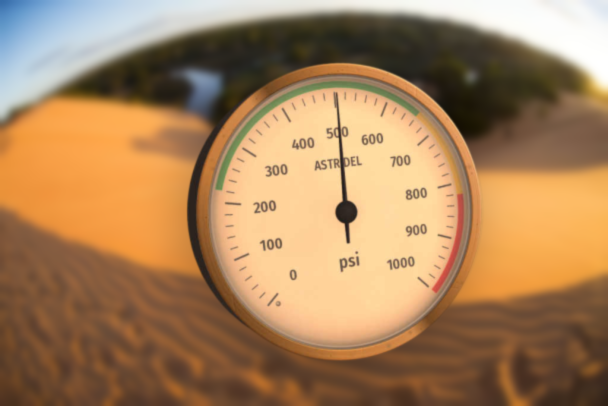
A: 500 psi
